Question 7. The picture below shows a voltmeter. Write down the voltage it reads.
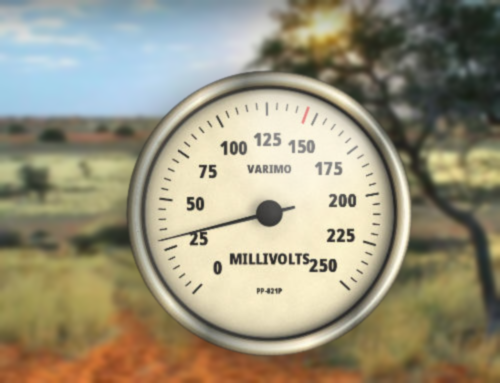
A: 30 mV
